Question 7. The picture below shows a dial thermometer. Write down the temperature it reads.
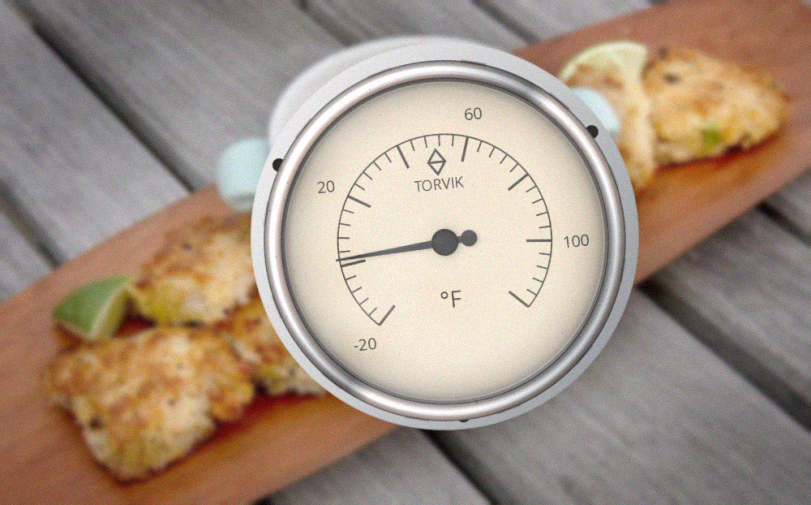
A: 2 °F
